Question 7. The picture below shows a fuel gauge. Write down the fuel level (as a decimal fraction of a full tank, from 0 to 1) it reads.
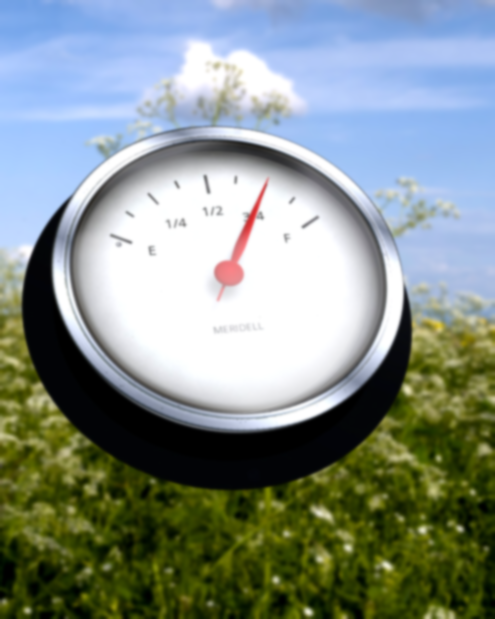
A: 0.75
